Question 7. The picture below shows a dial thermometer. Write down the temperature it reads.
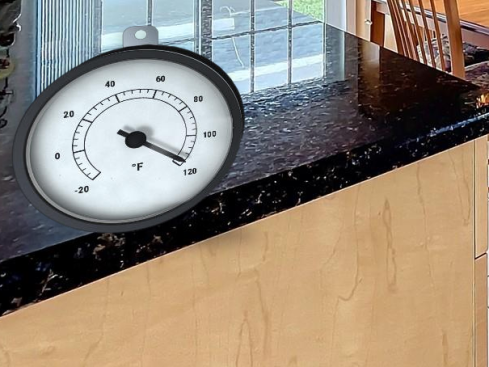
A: 116 °F
